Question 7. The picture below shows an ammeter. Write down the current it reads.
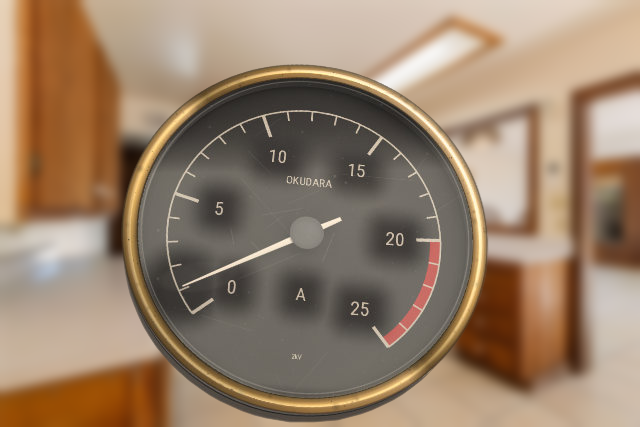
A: 1 A
